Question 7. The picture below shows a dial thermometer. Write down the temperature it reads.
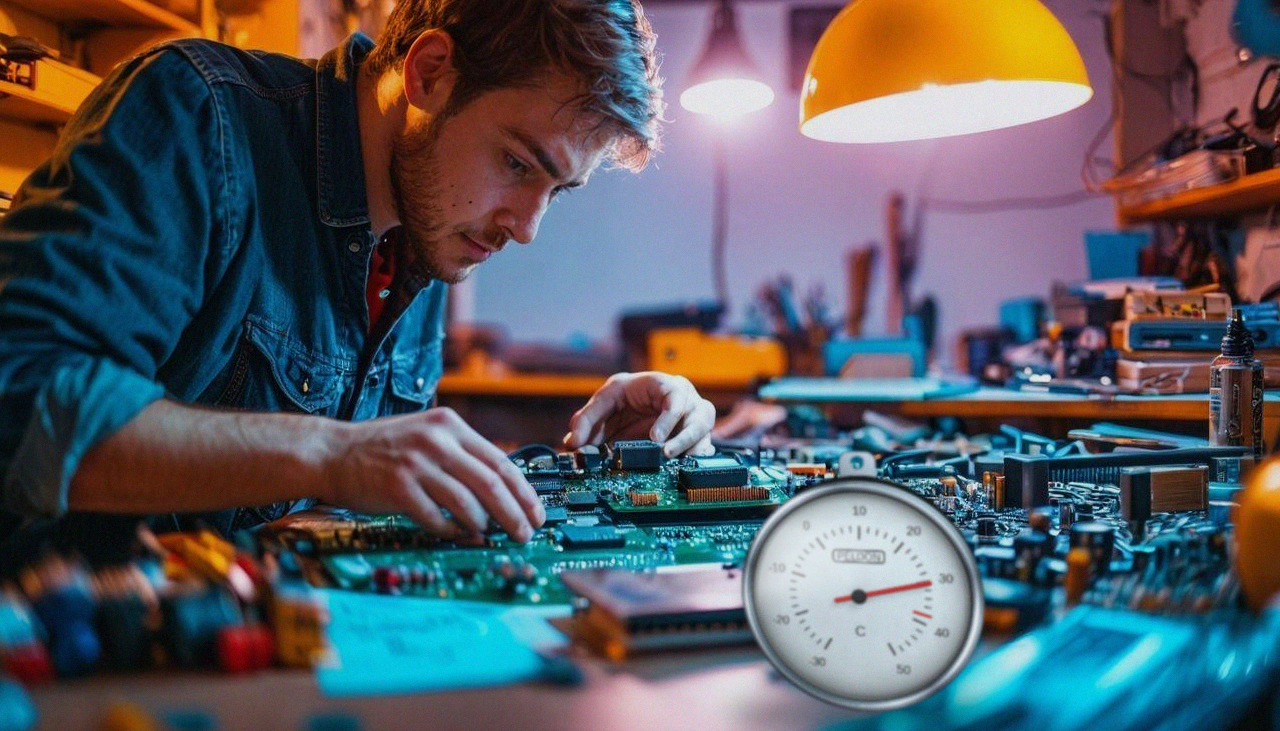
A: 30 °C
